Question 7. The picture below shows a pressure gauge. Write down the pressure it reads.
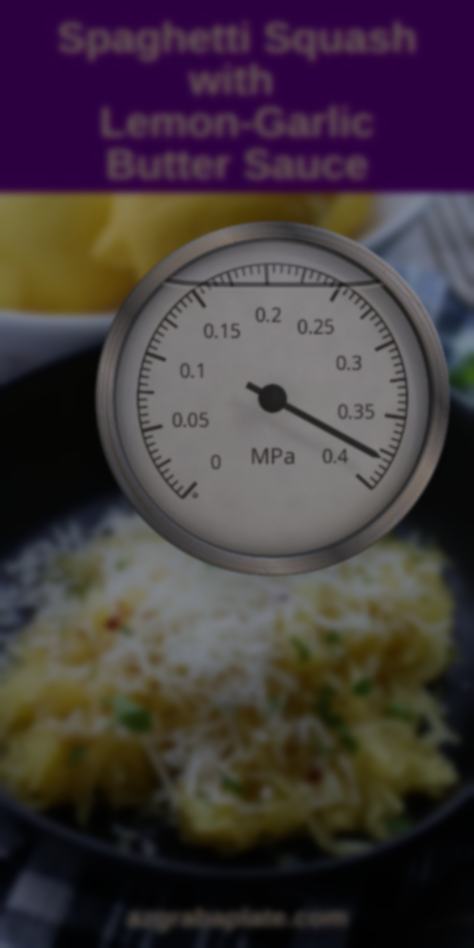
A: 0.38 MPa
